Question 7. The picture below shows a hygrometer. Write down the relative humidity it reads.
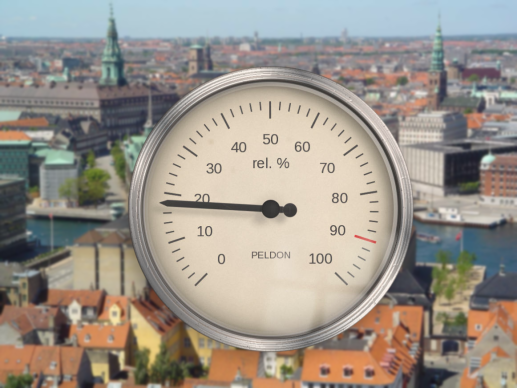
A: 18 %
